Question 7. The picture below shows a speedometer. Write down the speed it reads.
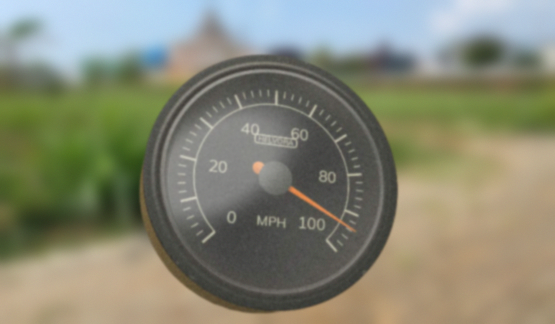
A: 94 mph
